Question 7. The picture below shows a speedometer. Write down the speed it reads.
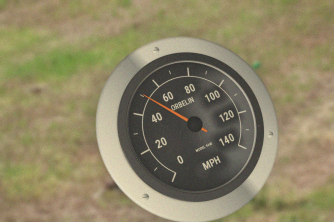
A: 50 mph
